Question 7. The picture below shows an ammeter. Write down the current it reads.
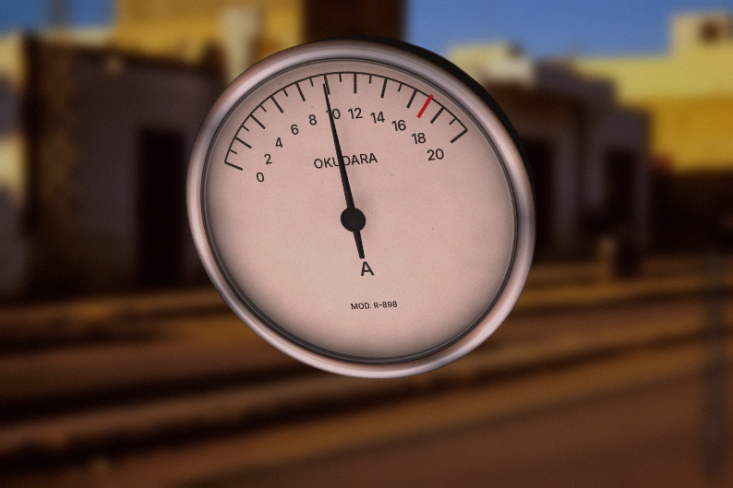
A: 10 A
